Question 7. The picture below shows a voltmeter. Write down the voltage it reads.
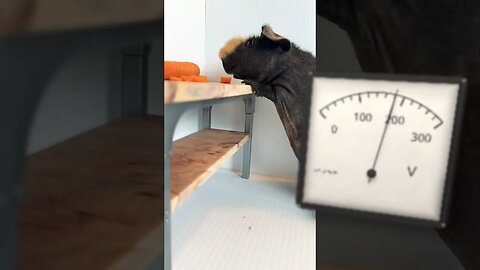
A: 180 V
